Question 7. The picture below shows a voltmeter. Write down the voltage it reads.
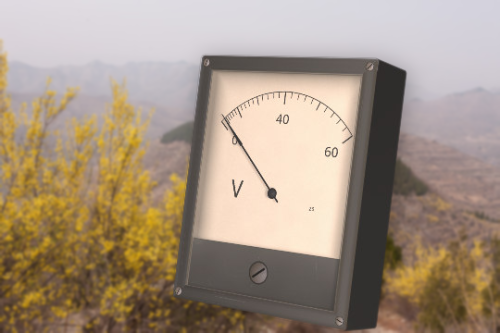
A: 10 V
